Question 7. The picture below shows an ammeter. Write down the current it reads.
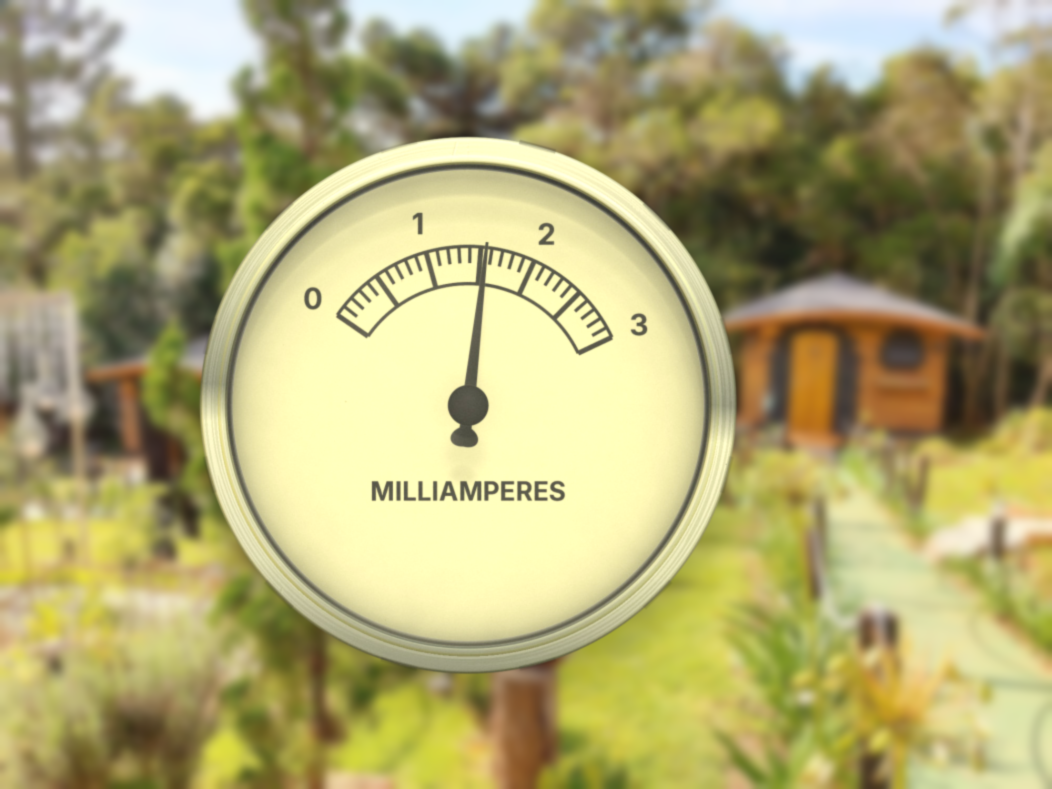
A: 1.55 mA
